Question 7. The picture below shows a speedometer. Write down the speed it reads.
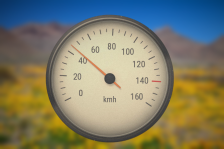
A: 45 km/h
